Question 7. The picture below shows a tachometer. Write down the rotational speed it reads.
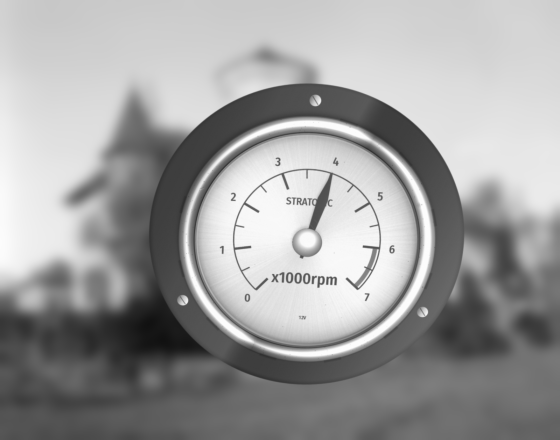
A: 4000 rpm
